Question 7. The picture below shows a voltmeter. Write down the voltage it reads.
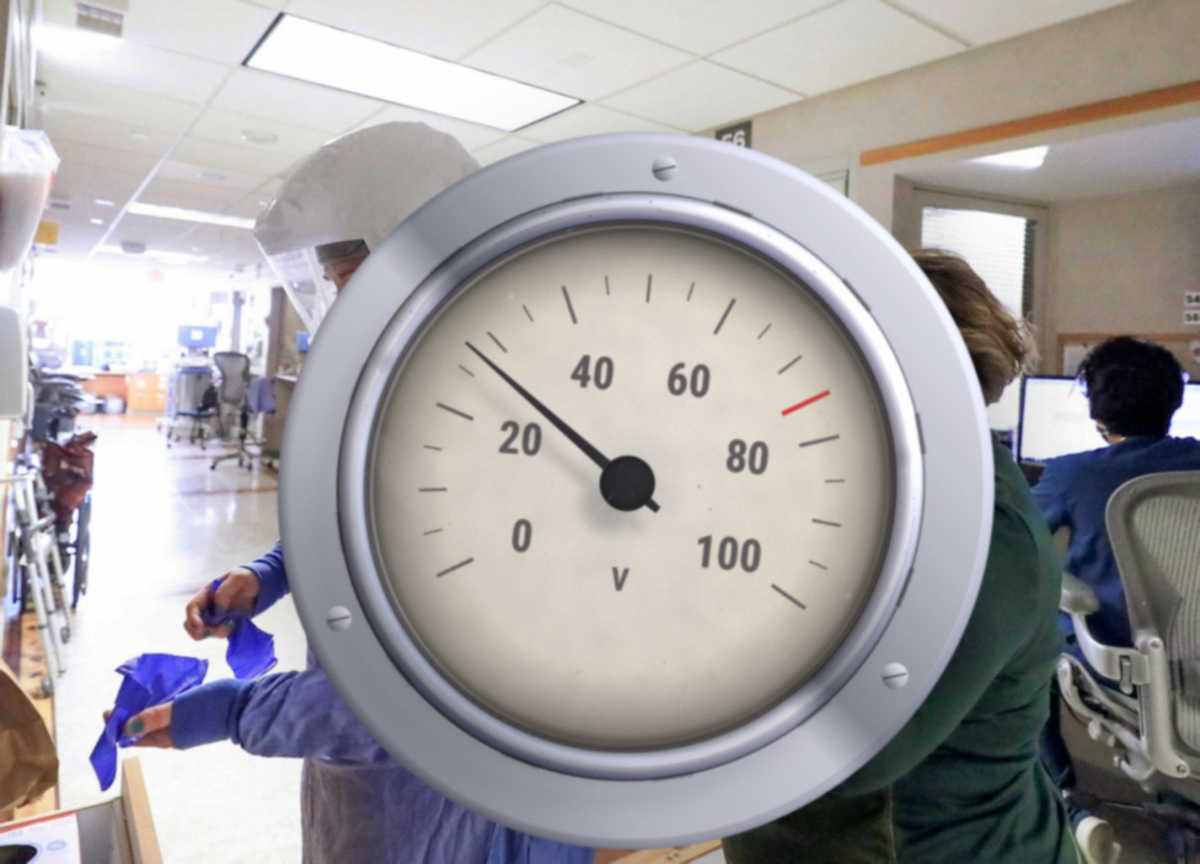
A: 27.5 V
